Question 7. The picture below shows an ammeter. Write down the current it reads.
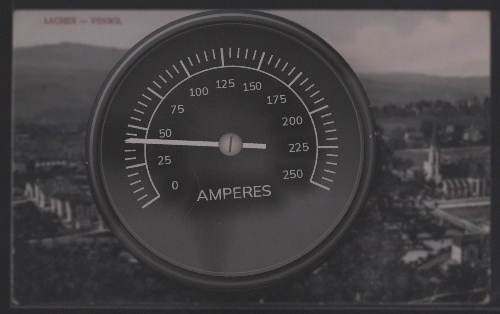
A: 40 A
